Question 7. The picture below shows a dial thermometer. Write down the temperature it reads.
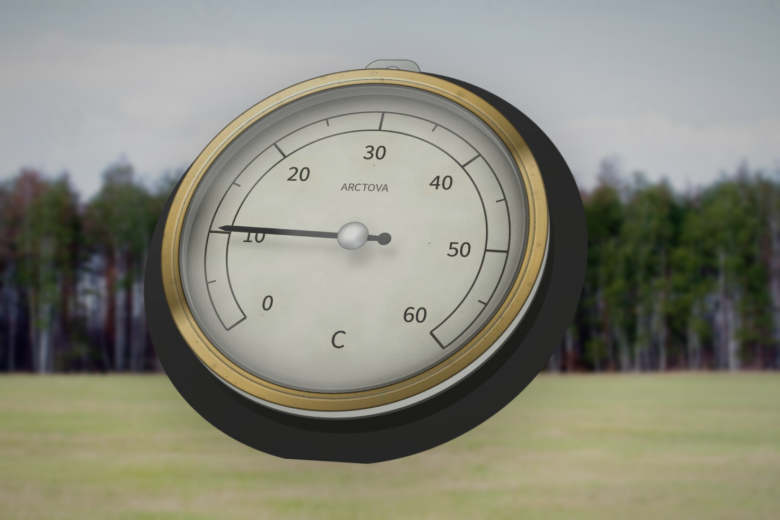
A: 10 °C
